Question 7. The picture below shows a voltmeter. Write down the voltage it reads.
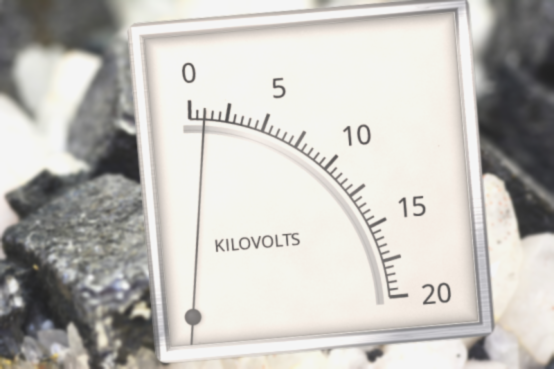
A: 1 kV
